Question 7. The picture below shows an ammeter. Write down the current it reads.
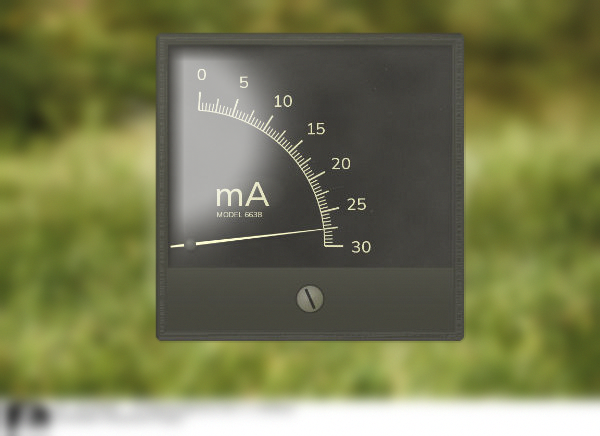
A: 27.5 mA
